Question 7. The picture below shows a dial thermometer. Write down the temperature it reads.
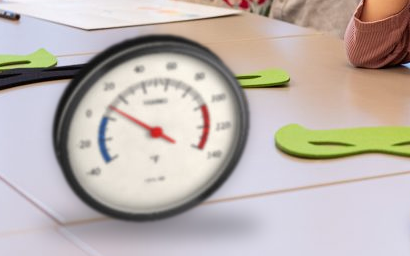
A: 10 °F
